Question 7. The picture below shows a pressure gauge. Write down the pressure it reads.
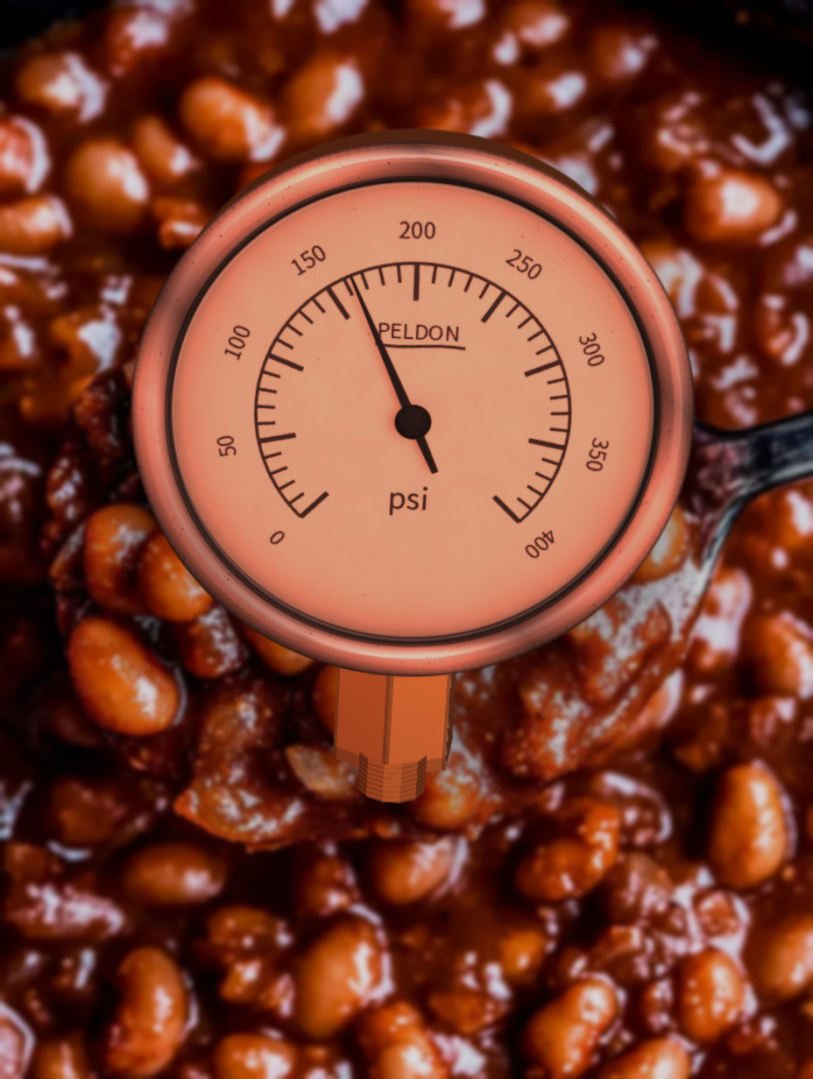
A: 165 psi
